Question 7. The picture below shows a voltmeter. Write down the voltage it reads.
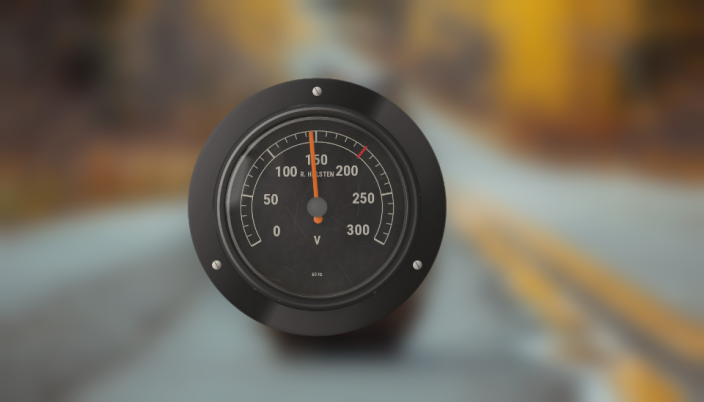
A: 145 V
